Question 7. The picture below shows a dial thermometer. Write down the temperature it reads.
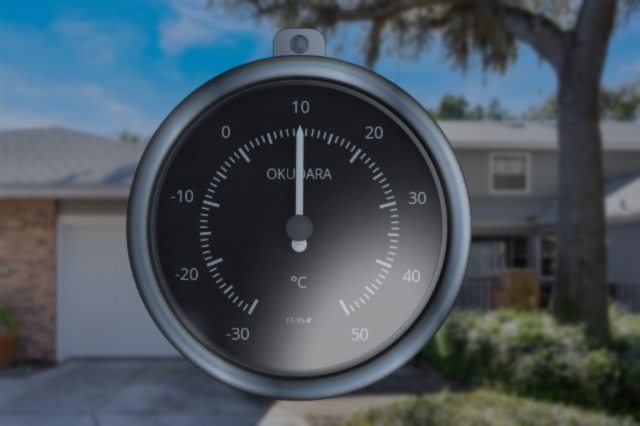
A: 10 °C
